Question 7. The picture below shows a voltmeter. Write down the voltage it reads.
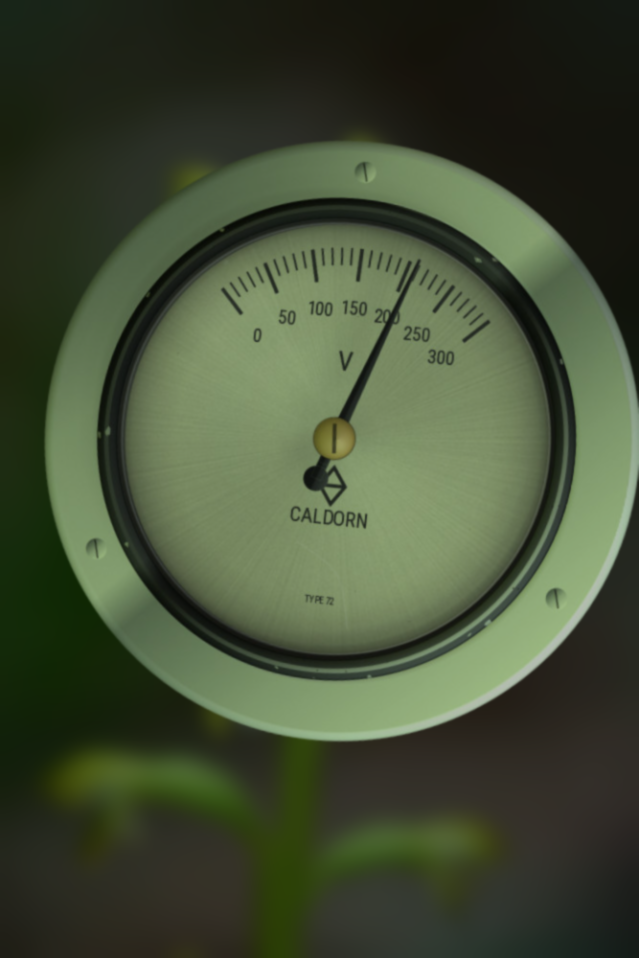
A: 210 V
